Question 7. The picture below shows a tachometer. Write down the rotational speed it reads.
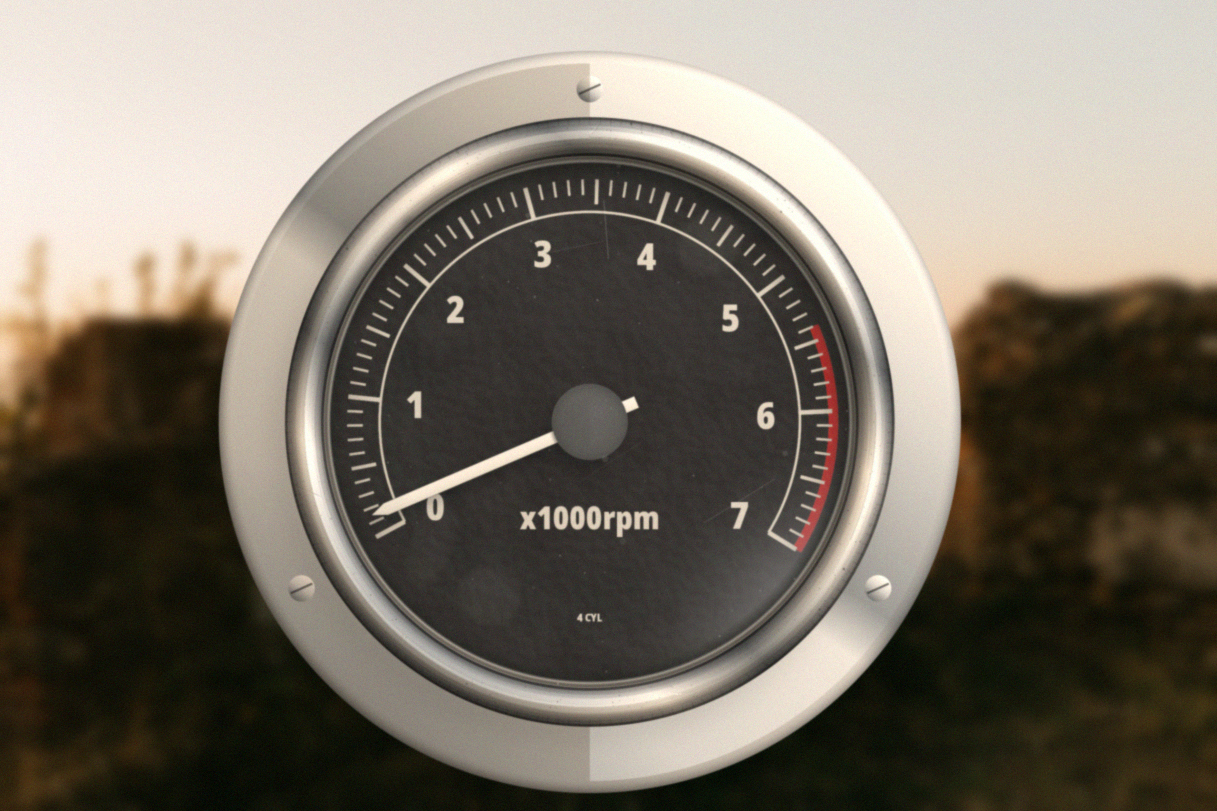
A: 150 rpm
